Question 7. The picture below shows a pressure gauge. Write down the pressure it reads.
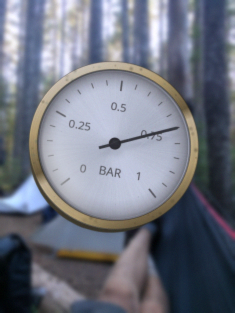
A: 0.75 bar
